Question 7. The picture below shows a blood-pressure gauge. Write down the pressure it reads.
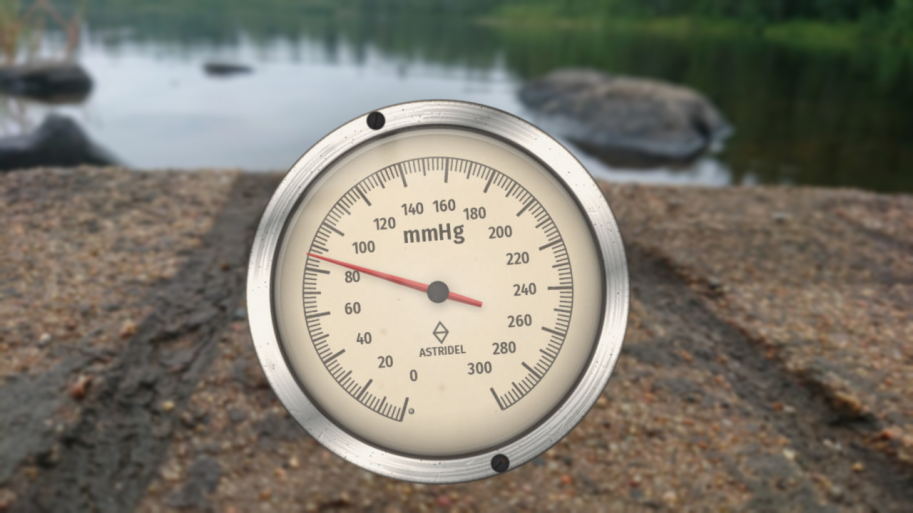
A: 86 mmHg
